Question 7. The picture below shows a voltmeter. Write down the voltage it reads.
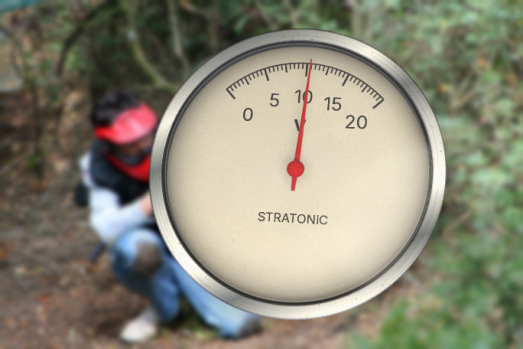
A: 10.5 V
